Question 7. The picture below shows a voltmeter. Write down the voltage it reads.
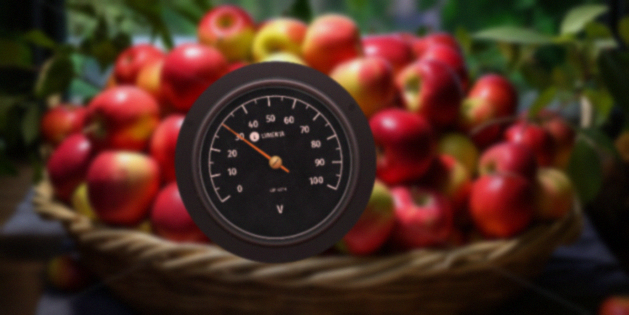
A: 30 V
